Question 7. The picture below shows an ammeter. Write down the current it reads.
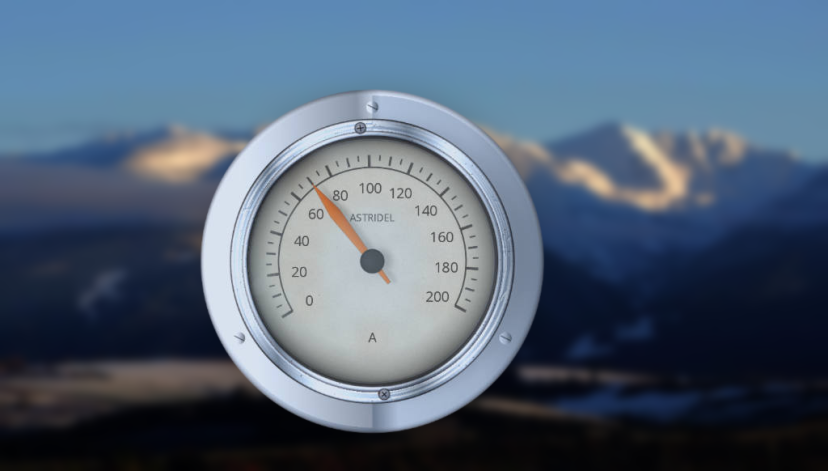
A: 70 A
